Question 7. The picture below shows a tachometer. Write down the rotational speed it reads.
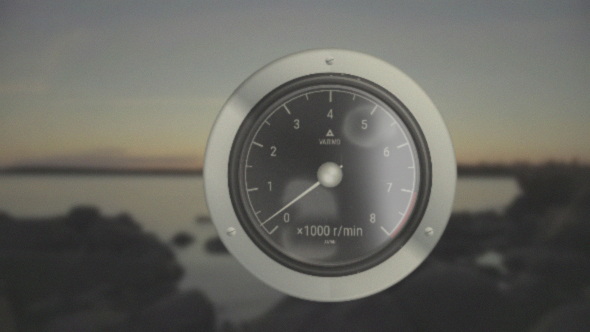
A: 250 rpm
